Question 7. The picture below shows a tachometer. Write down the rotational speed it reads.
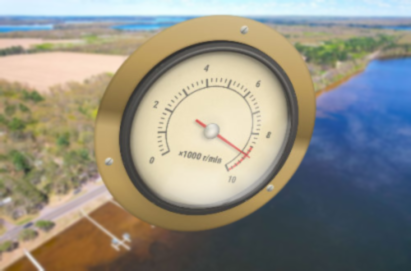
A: 9000 rpm
